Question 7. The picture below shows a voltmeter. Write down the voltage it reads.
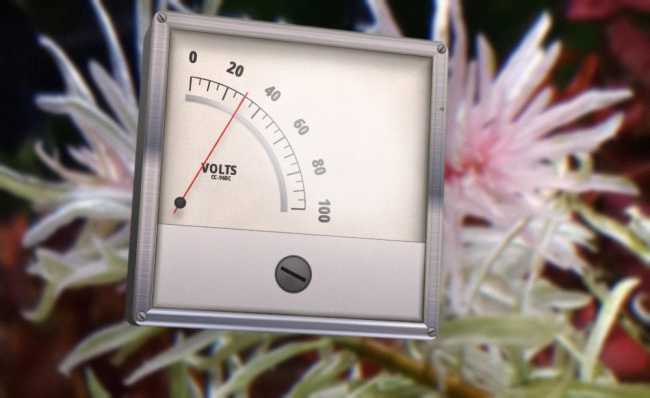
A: 30 V
